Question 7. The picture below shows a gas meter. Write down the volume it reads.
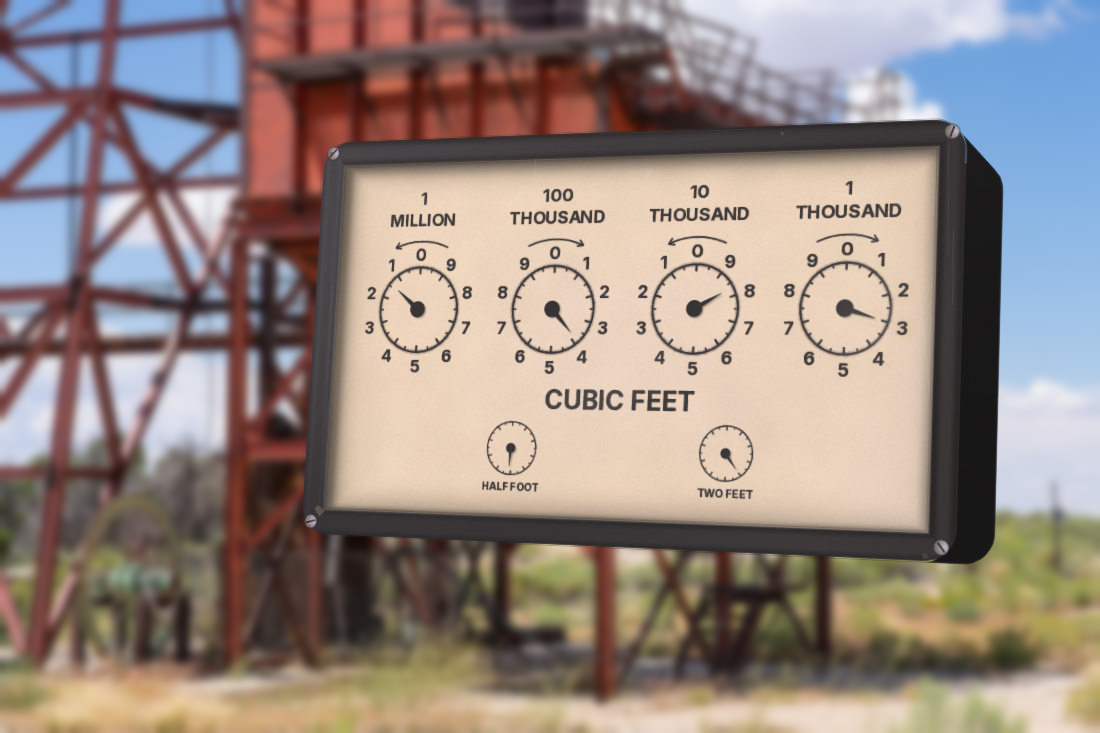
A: 138300 ft³
